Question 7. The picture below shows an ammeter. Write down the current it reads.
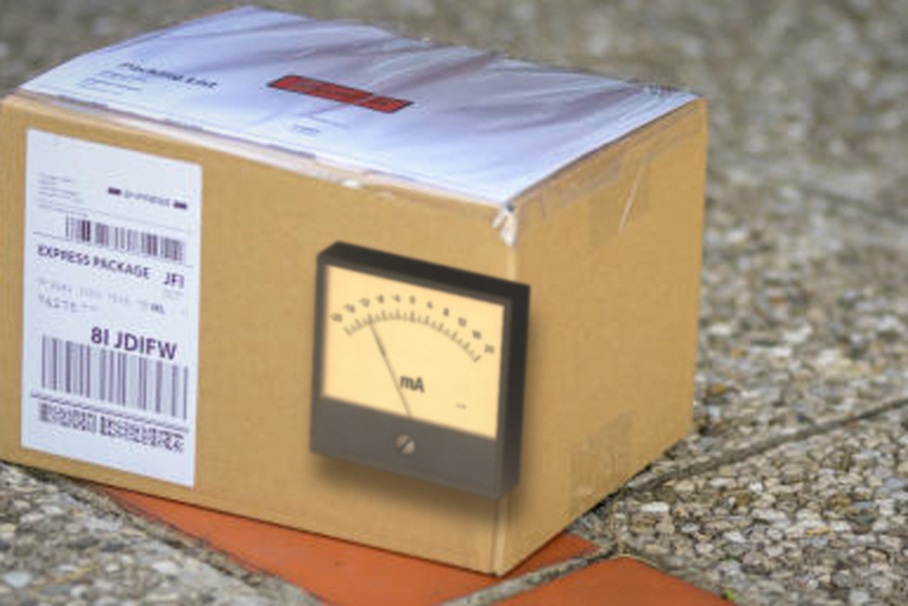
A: -12 mA
